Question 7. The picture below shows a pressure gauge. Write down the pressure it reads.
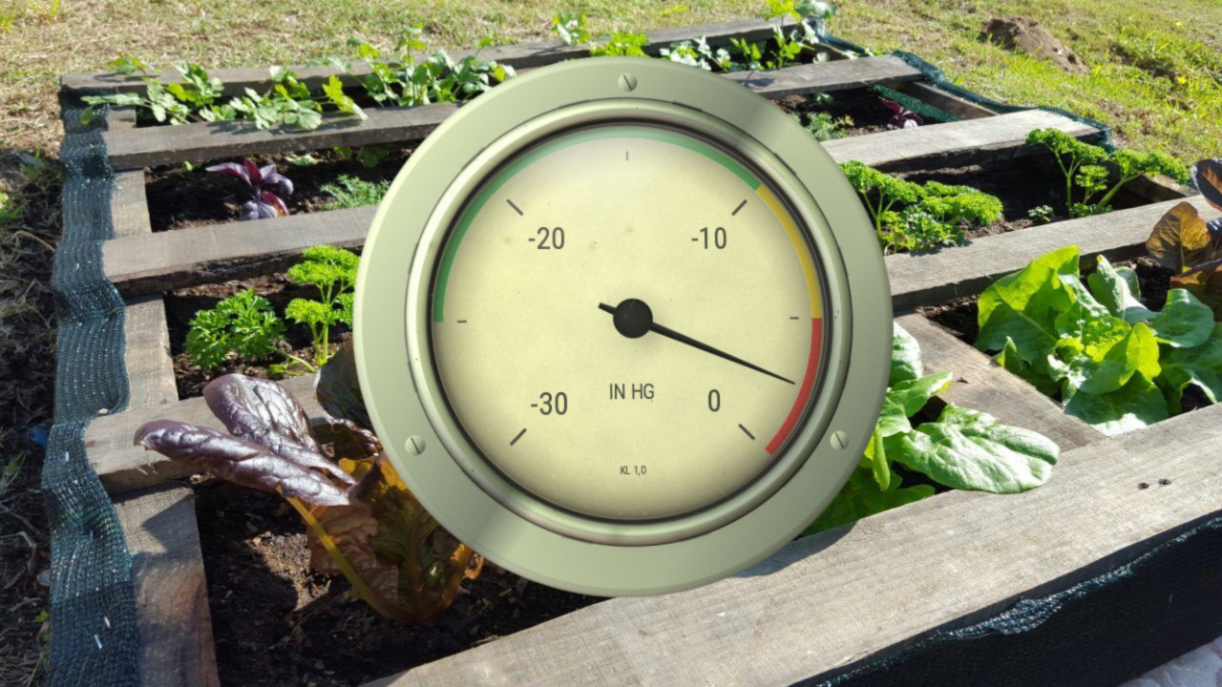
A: -2.5 inHg
